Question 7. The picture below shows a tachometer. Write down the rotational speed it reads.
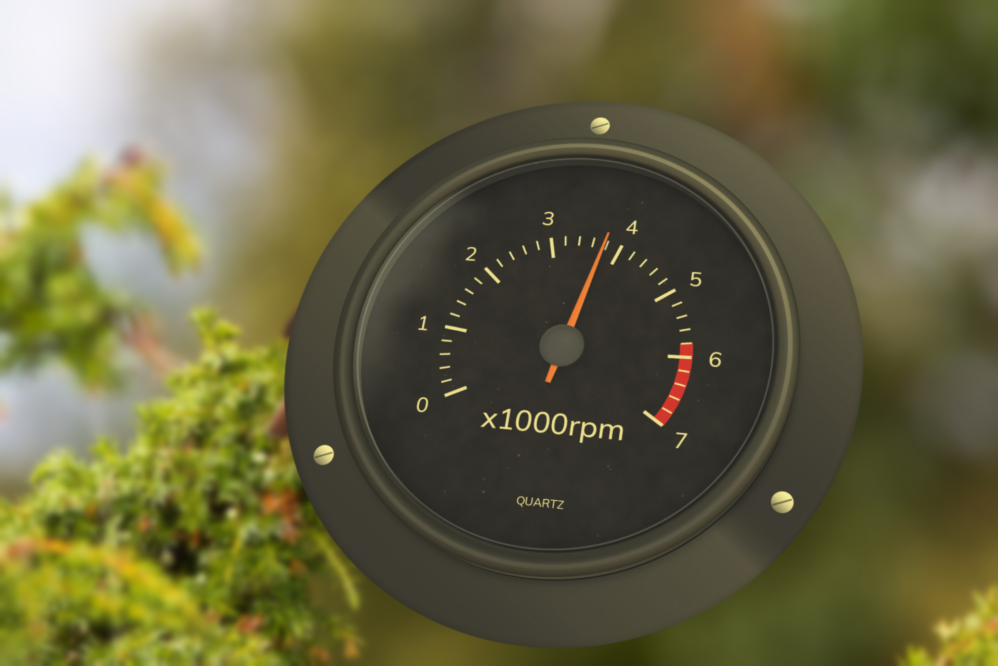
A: 3800 rpm
